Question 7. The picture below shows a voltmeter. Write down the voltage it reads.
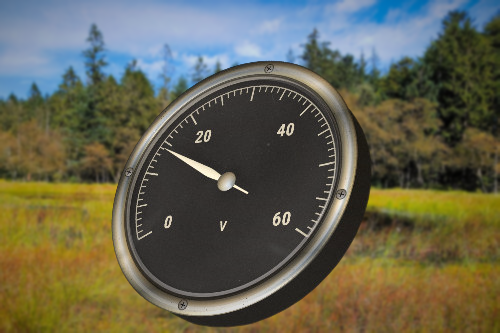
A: 14 V
